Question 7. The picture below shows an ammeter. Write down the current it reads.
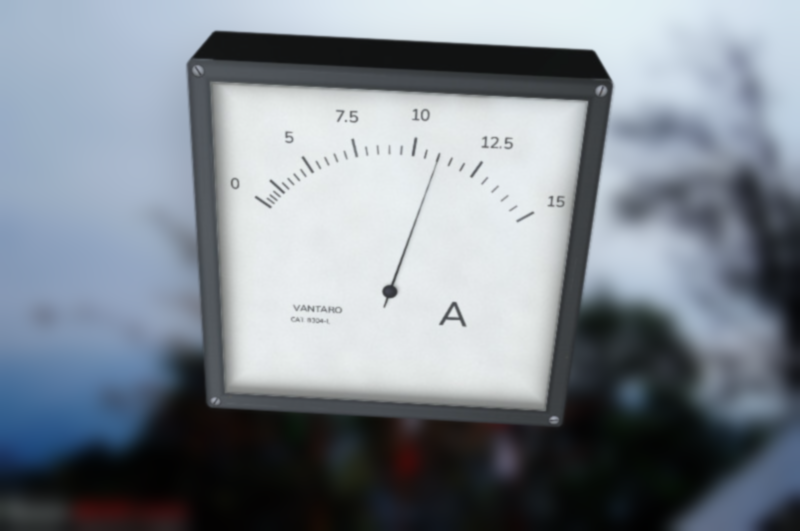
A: 11 A
